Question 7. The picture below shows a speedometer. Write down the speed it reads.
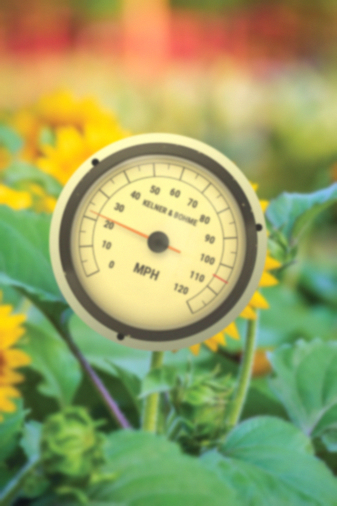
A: 22.5 mph
